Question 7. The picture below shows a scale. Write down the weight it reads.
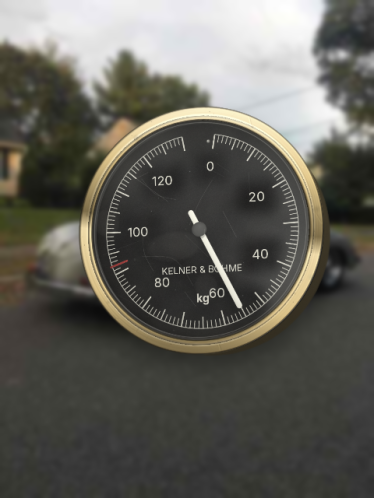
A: 55 kg
